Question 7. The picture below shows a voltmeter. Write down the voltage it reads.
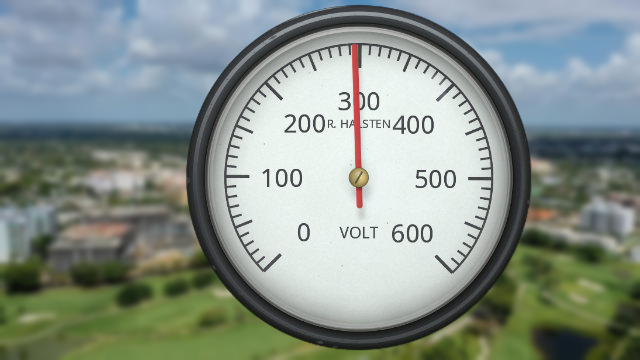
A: 295 V
